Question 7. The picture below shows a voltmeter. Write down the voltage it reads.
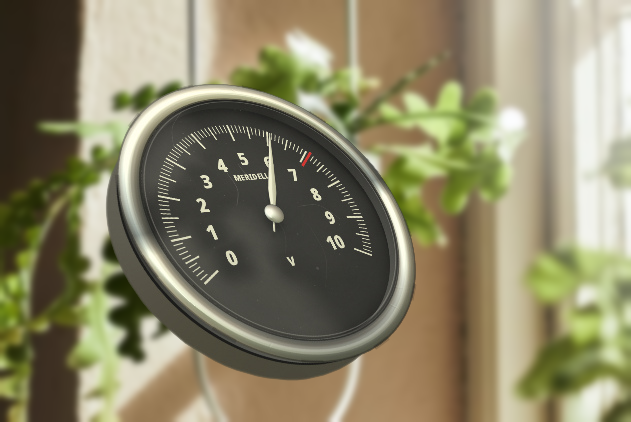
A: 6 V
